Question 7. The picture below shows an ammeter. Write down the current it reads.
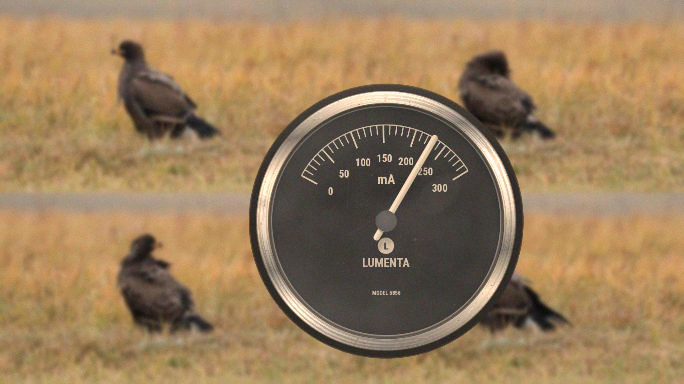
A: 230 mA
